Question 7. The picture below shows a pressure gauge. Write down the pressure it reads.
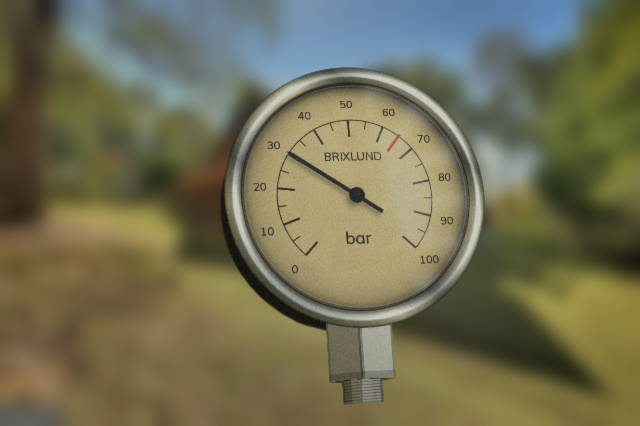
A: 30 bar
